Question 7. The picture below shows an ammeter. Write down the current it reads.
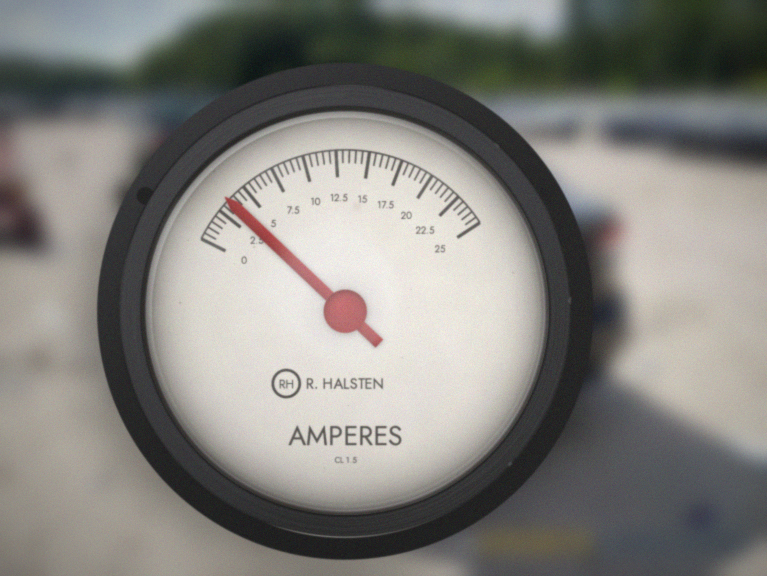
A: 3.5 A
